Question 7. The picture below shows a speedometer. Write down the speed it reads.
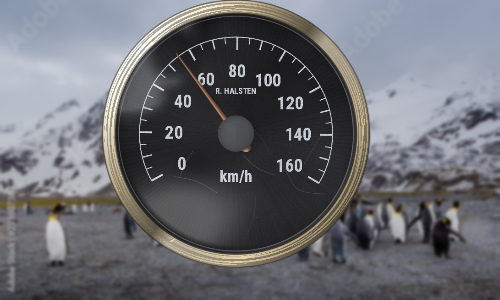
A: 55 km/h
